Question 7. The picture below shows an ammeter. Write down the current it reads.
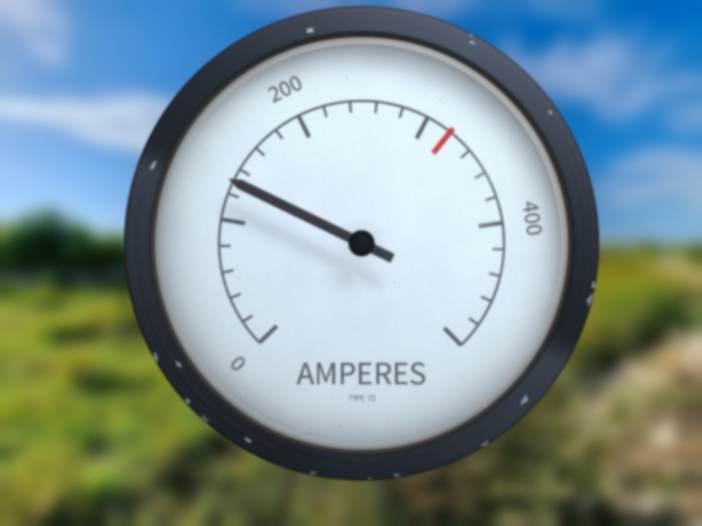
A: 130 A
